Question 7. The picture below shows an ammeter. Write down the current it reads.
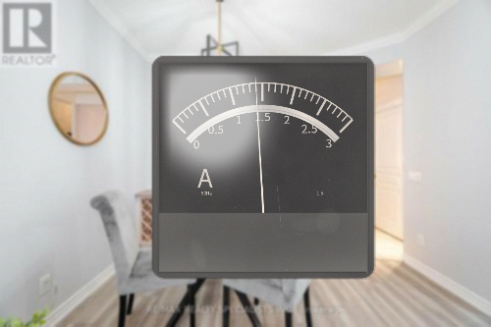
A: 1.4 A
